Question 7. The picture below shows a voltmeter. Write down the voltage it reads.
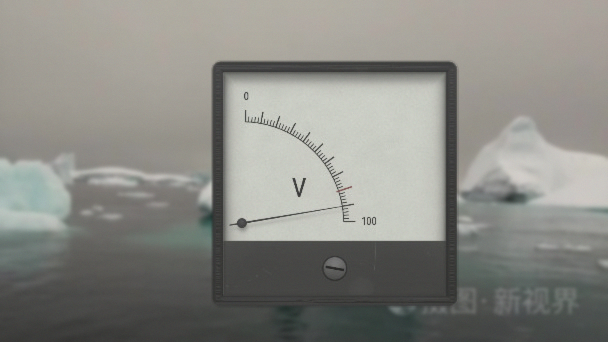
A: 90 V
